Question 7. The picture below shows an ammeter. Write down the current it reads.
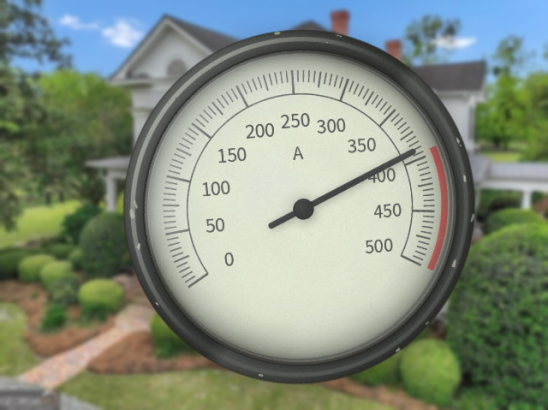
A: 390 A
